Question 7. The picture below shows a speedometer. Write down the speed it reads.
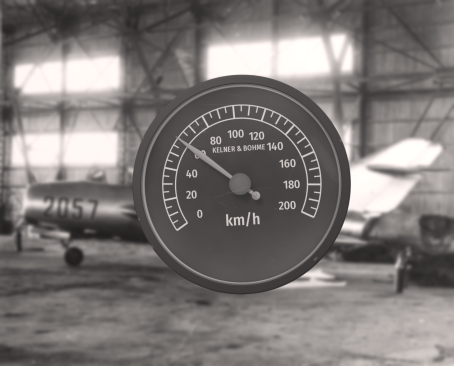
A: 60 km/h
